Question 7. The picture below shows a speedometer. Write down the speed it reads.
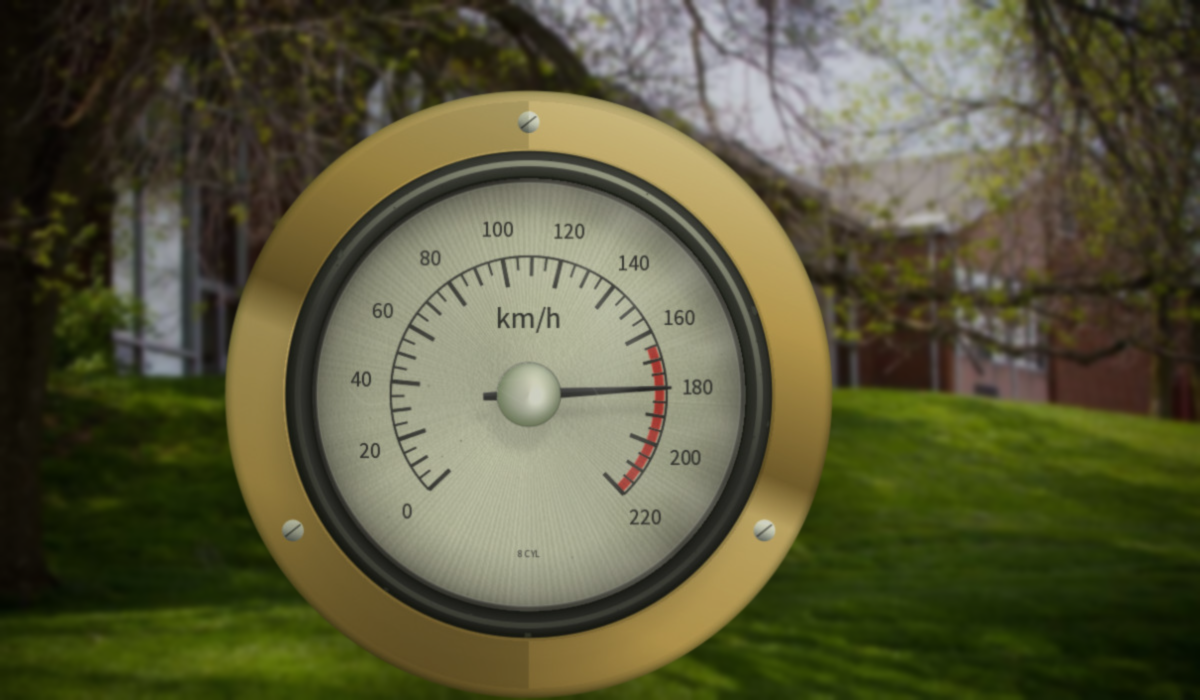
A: 180 km/h
